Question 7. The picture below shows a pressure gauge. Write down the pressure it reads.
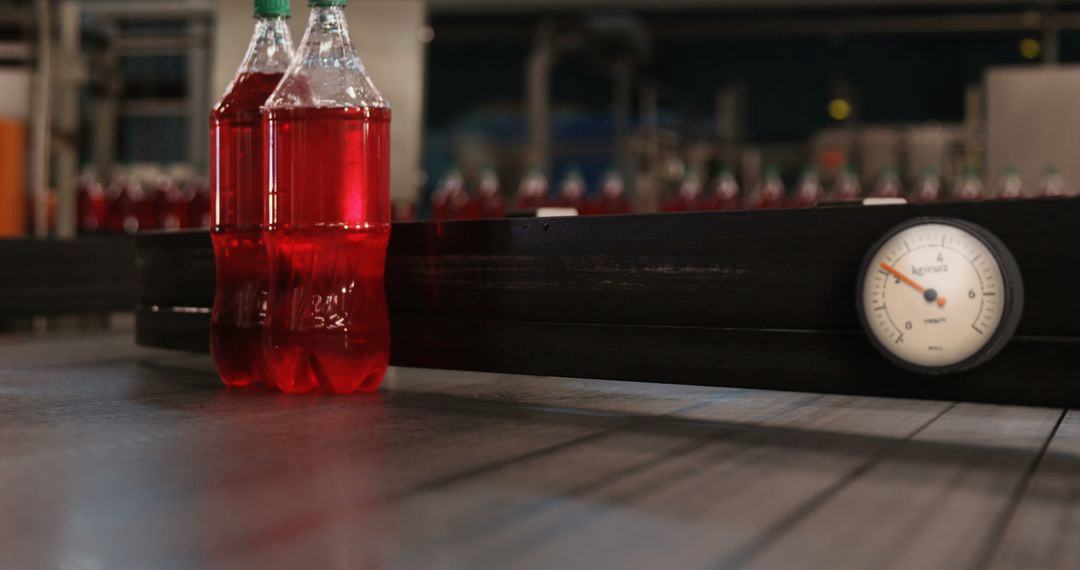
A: 2.2 kg/cm²
